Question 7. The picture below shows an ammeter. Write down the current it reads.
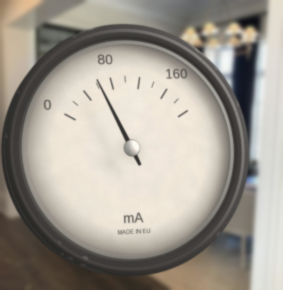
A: 60 mA
